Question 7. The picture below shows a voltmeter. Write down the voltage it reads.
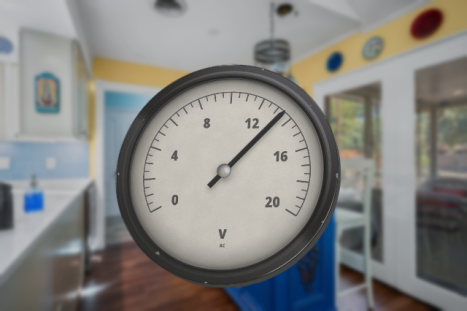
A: 13.5 V
